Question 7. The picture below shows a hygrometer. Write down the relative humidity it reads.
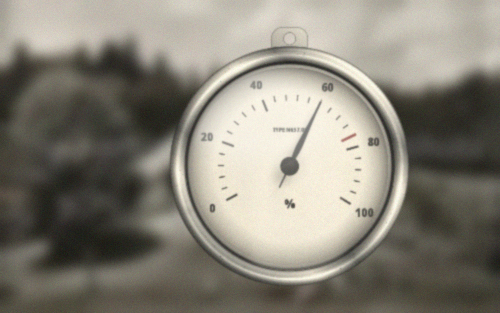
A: 60 %
